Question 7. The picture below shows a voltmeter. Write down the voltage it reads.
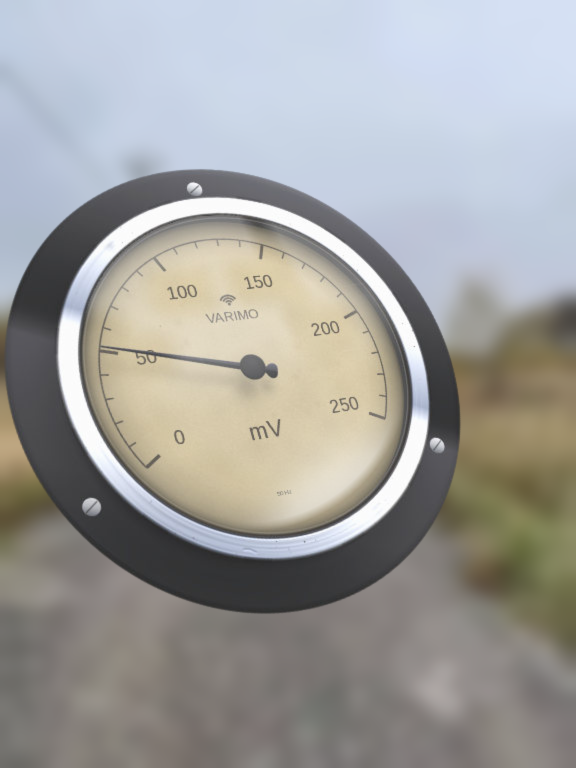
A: 50 mV
